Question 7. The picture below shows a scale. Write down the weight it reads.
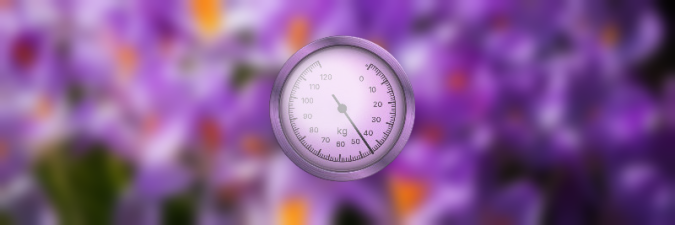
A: 45 kg
